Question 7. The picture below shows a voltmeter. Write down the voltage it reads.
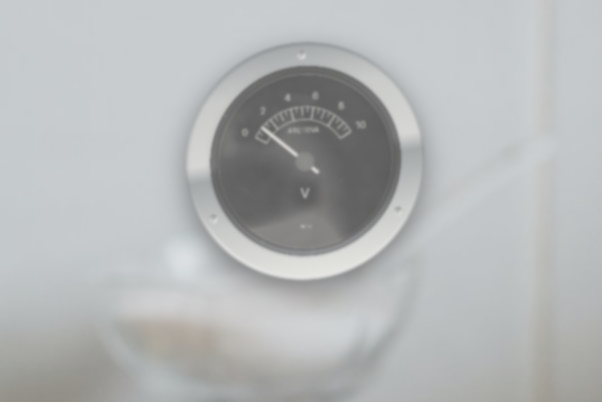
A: 1 V
